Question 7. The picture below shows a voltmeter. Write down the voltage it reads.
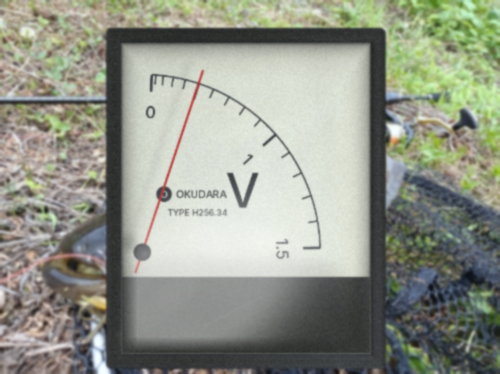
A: 0.5 V
